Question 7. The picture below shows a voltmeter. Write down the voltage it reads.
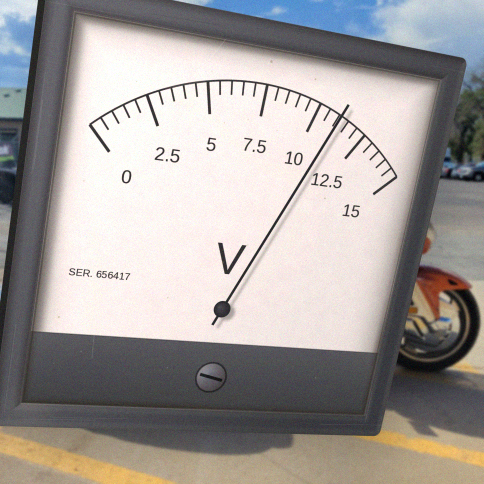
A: 11 V
